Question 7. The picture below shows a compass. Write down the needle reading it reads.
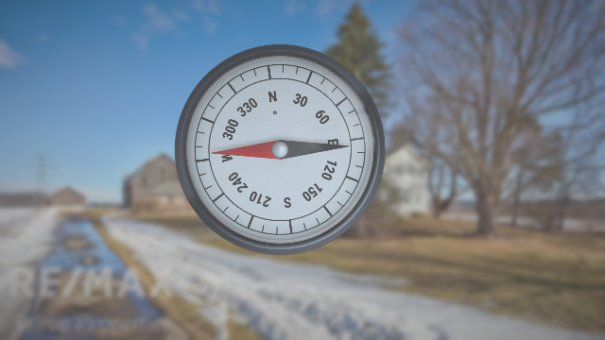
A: 275 °
